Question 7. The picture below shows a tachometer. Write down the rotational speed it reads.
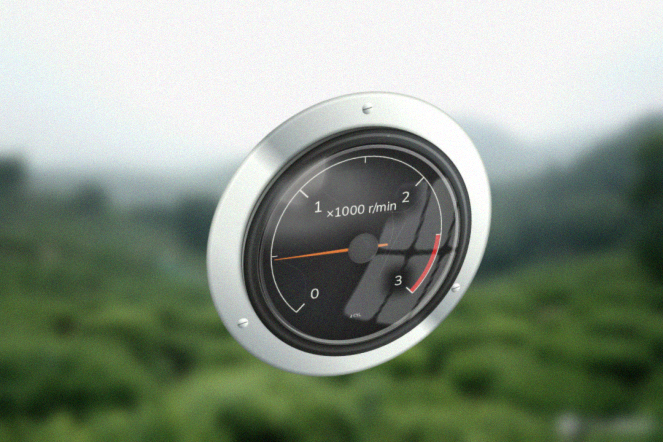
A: 500 rpm
